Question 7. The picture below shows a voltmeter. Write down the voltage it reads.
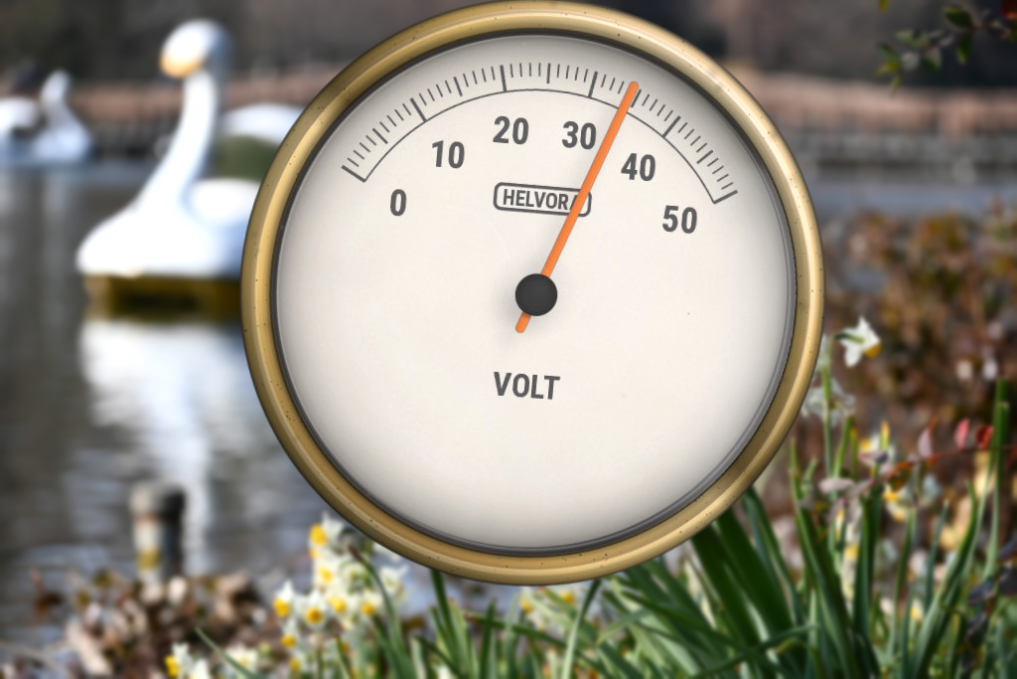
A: 34 V
